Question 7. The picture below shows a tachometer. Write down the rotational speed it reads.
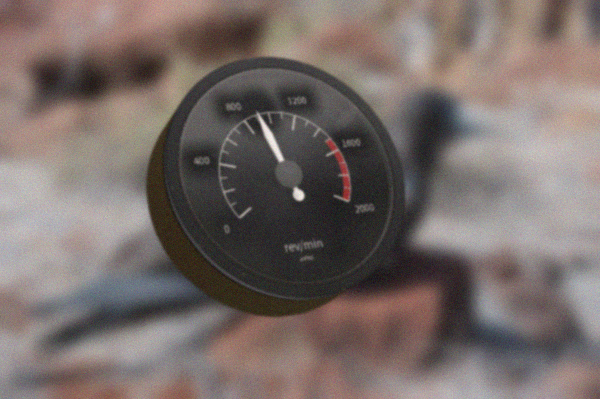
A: 900 rpm
